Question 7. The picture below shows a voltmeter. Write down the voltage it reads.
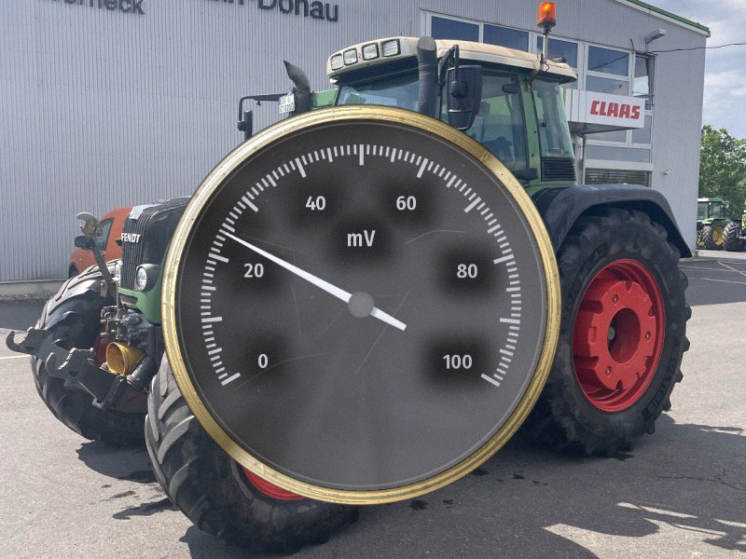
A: 24 mV
